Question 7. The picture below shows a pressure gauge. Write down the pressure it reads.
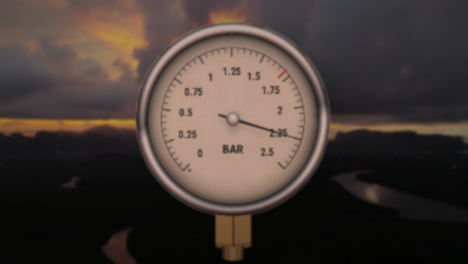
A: 2.25 bar
